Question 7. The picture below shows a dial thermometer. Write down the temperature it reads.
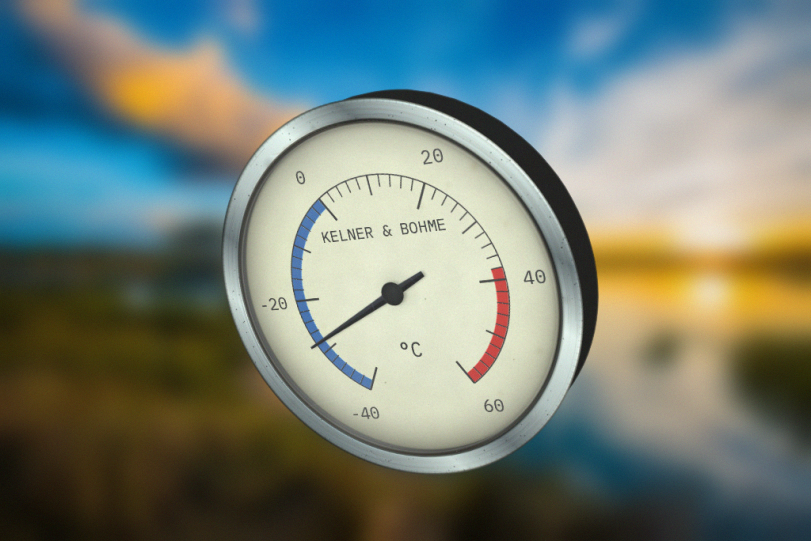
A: -28 °C
